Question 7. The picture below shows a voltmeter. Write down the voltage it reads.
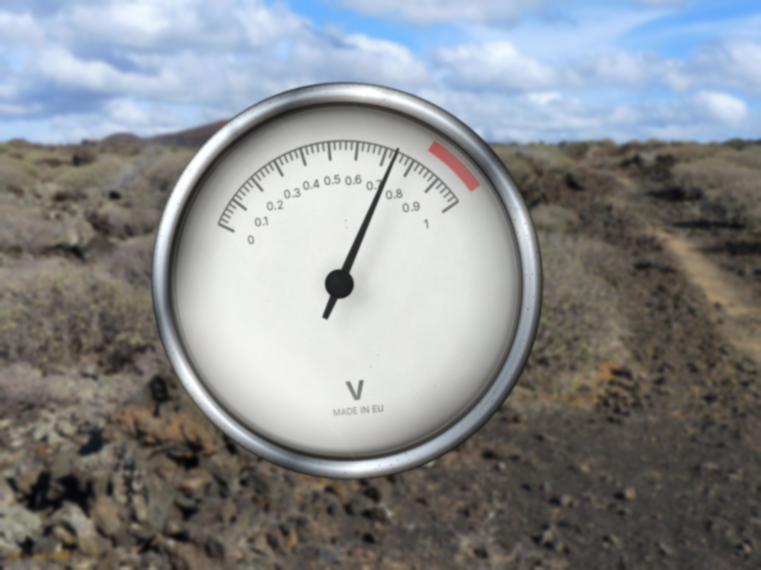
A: 0.74 V
